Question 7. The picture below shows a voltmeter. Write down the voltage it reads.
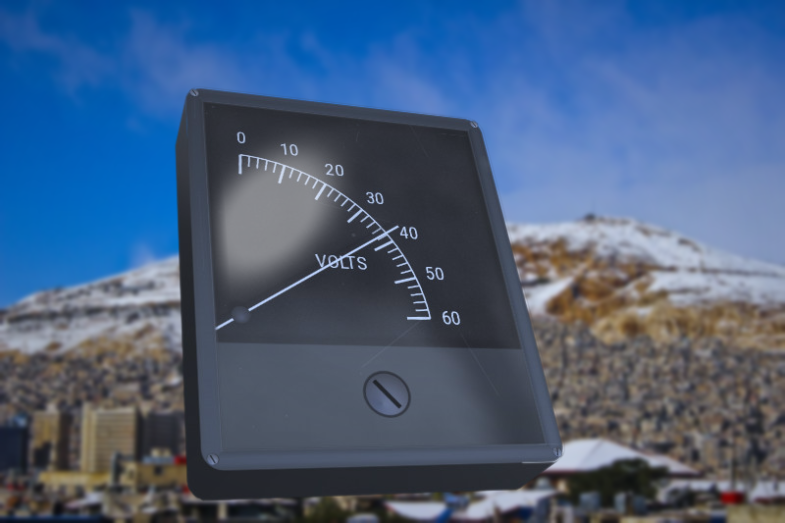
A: 38 V
